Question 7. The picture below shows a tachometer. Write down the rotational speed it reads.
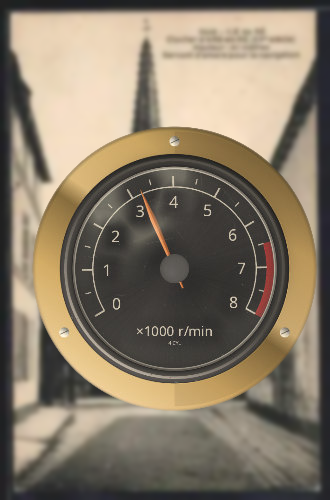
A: 3250 rpm
